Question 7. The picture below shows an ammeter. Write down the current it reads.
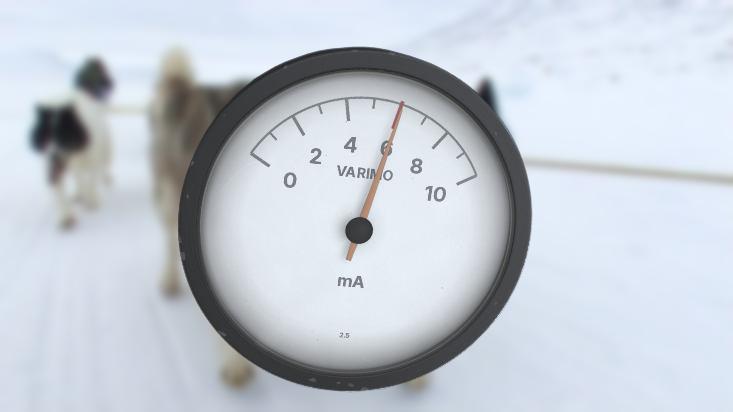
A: 6 mA
